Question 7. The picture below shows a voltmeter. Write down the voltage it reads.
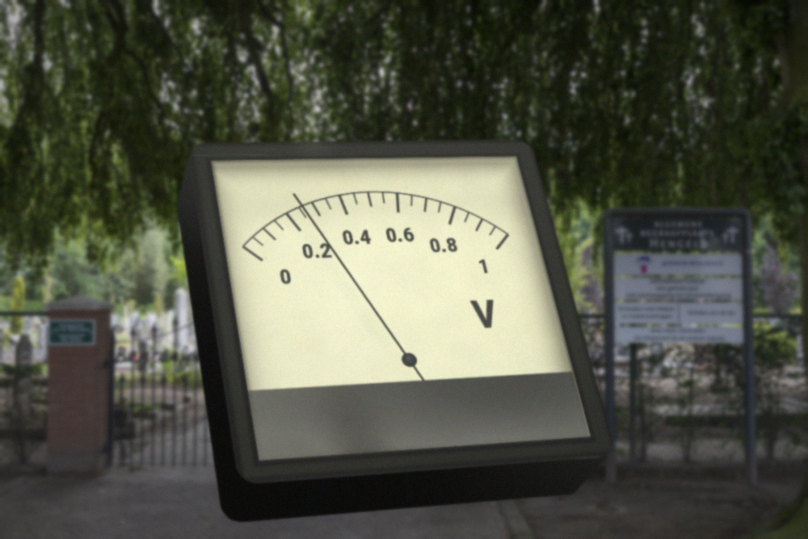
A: 0.25 V
